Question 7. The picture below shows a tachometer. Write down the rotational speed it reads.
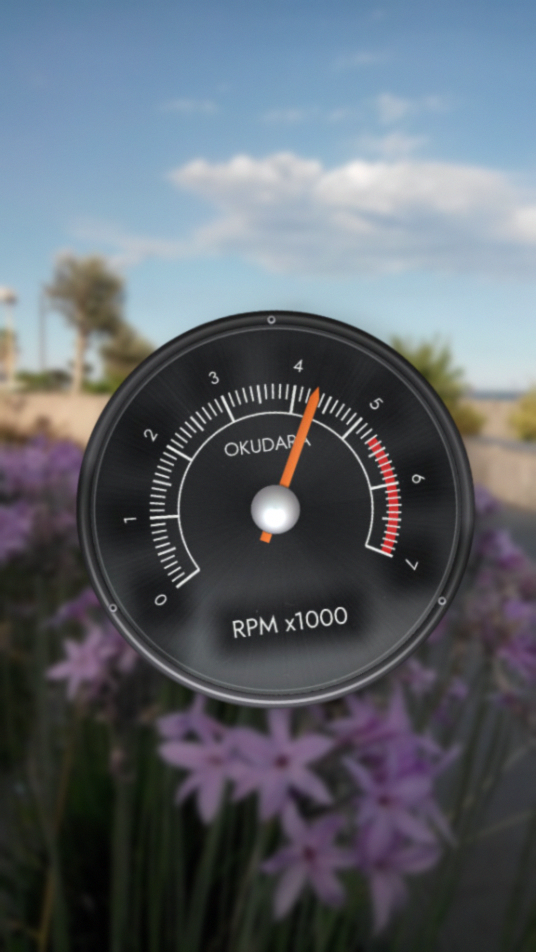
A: 4300 rpm
